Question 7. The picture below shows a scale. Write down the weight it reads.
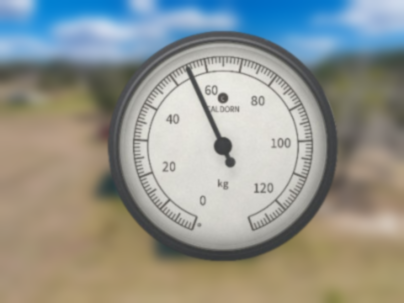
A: 55 kg
